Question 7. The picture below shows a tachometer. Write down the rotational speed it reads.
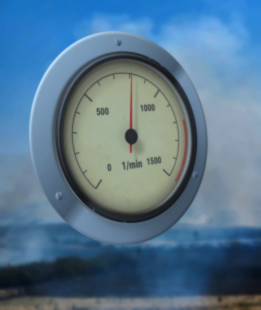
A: 800 rpm
